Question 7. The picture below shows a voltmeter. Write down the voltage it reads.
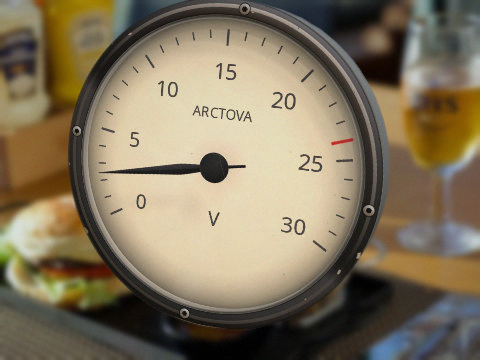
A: 2.5 V
